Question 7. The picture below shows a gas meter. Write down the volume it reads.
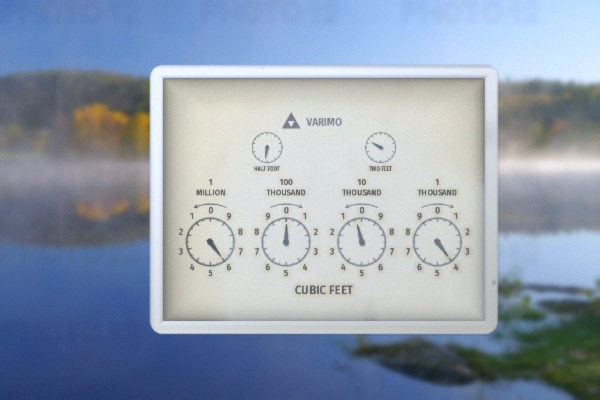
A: 600400 ft³
